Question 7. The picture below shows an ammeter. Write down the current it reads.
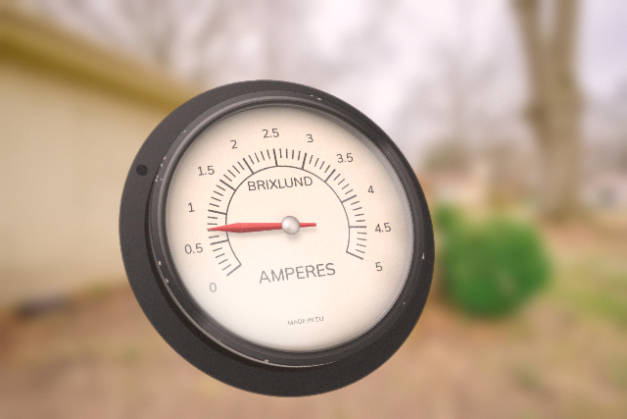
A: 0.7 A
